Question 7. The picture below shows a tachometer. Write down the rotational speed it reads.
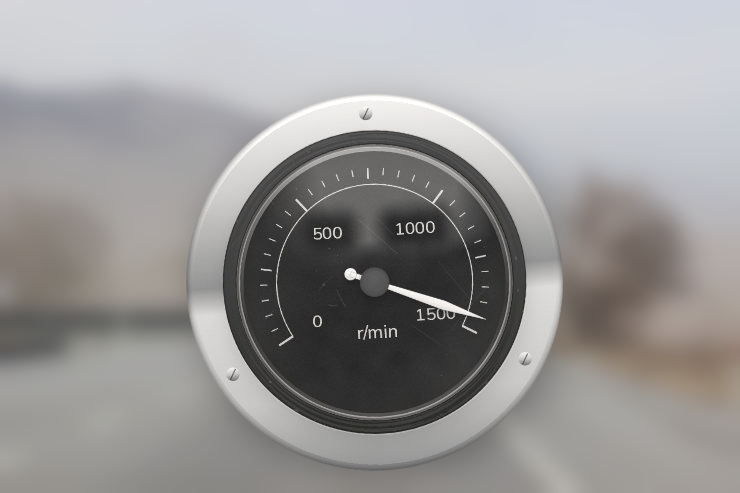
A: 1450 rpm
